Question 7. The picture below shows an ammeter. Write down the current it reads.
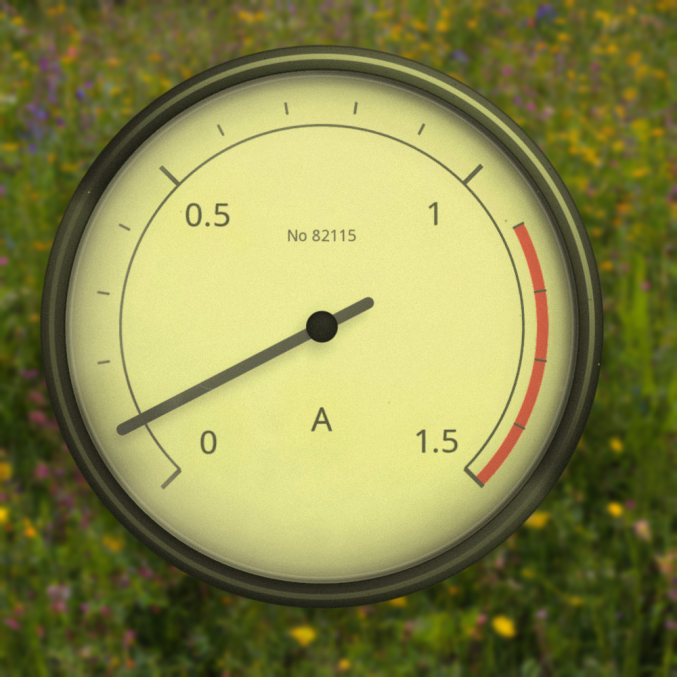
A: 0.1 A
